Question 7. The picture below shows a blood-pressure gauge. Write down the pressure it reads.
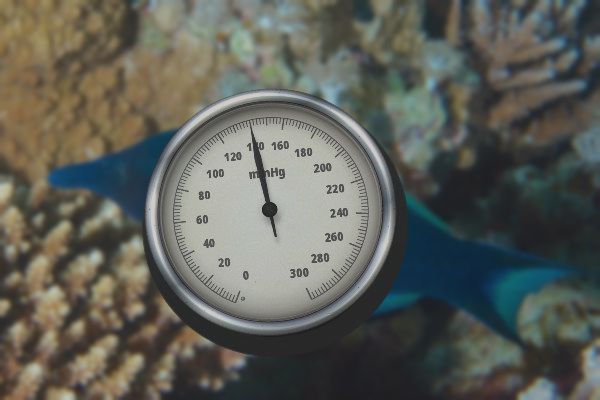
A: 140 mmHg
